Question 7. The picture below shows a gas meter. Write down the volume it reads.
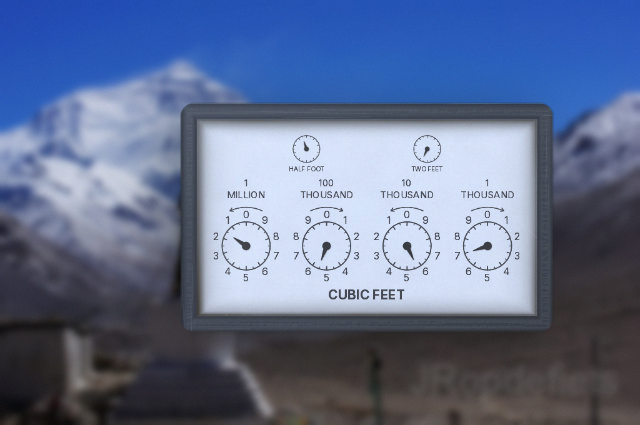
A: 155700 ft³
